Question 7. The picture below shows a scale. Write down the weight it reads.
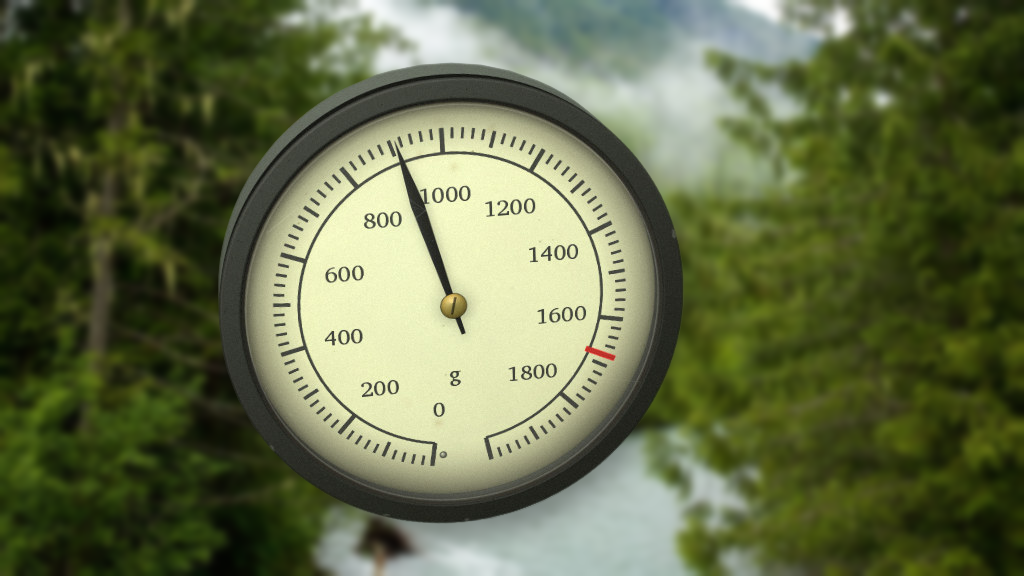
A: 910 g
